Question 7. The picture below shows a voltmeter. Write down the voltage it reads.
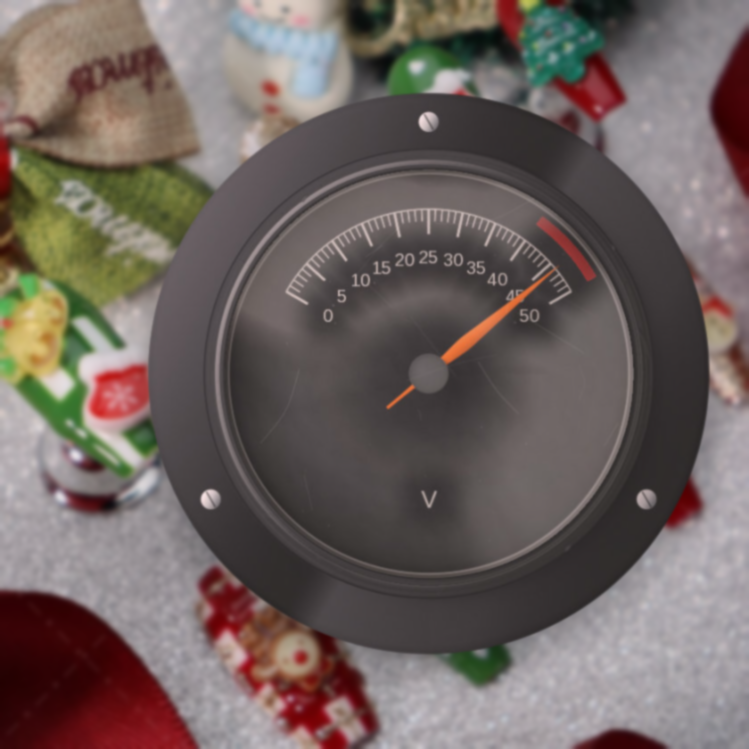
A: 46 V
